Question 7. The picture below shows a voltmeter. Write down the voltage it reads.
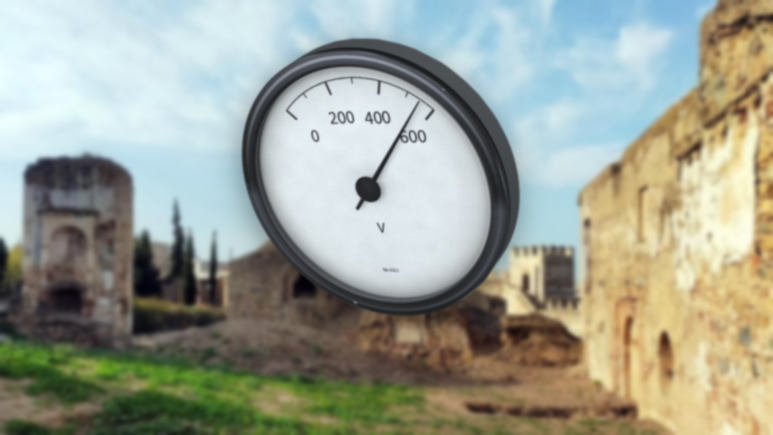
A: 550 V
